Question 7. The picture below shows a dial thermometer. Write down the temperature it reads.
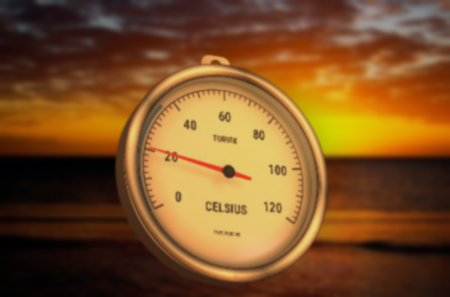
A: 20 °C
